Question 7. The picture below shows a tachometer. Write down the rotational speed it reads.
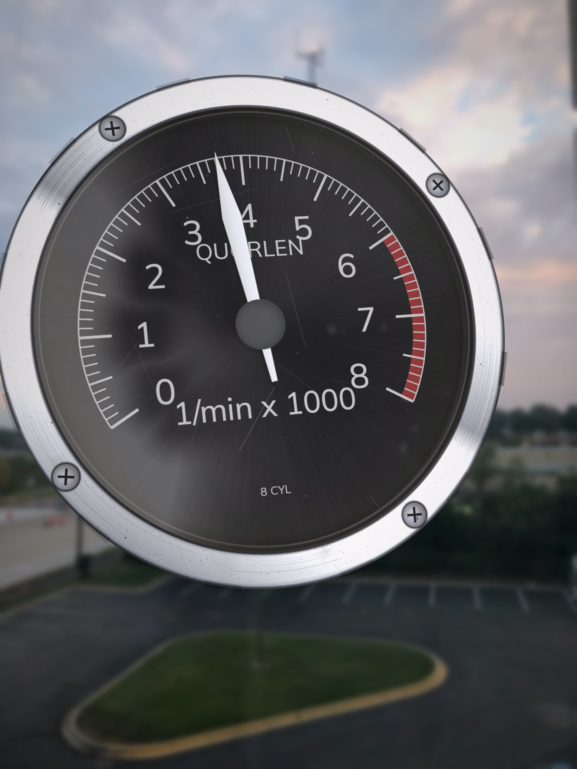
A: 3700 rpm
